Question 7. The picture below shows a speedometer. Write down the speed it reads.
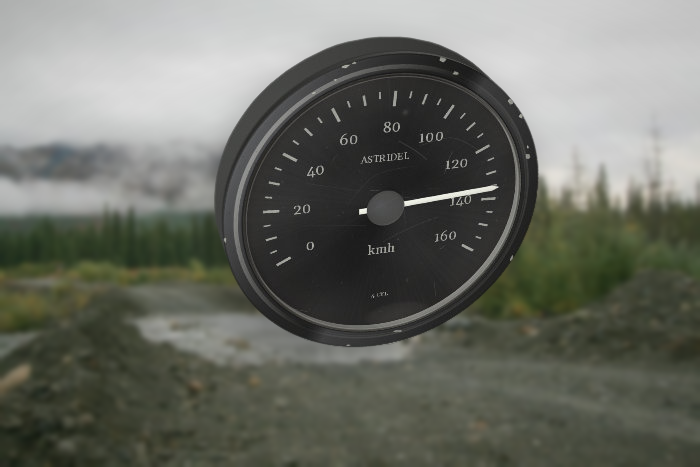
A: 135 km/h
